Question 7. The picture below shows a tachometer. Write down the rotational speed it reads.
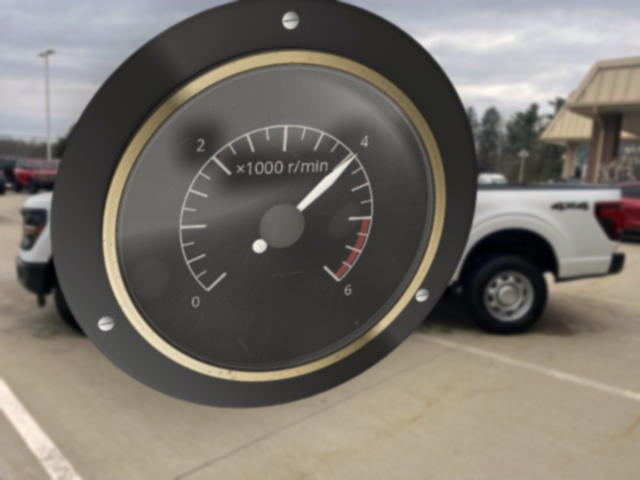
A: 4000 rpm
